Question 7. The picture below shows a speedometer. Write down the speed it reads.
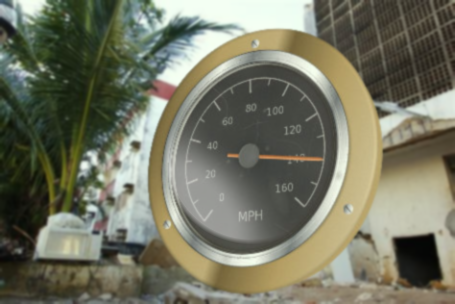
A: 140 mph
